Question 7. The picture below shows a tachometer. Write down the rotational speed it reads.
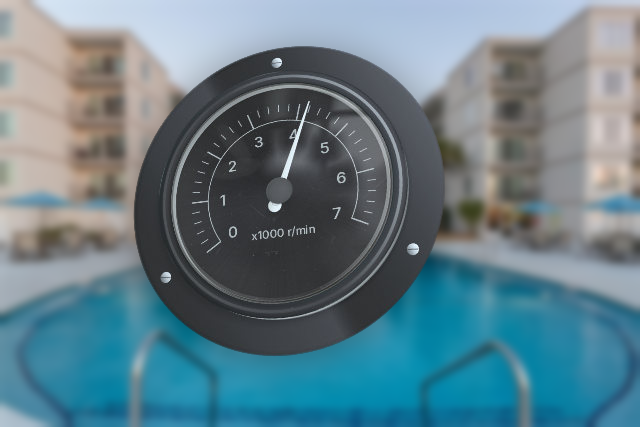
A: 4200 rpm
